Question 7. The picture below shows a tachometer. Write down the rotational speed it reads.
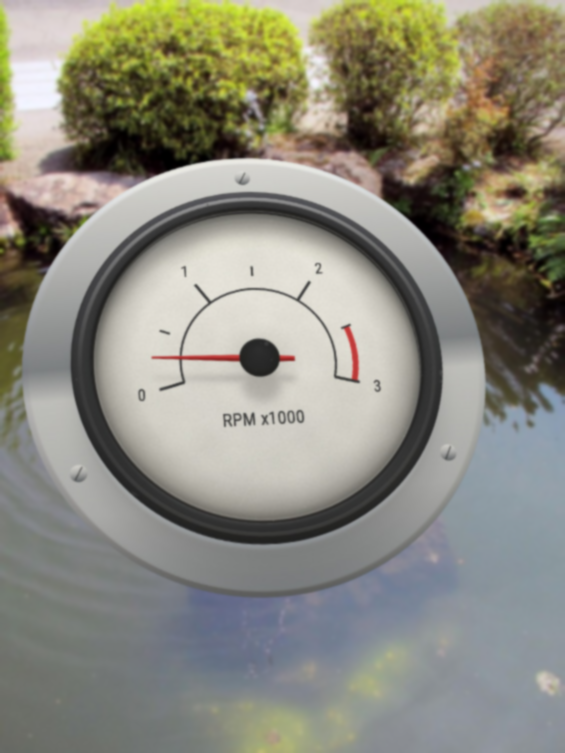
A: 250 rpm
